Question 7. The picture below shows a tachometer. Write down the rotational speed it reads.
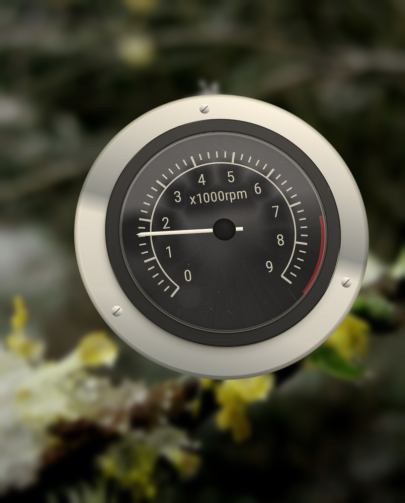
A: 1600 rpm
